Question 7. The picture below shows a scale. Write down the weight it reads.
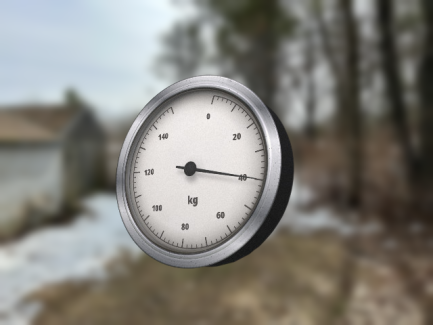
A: 40 kg
